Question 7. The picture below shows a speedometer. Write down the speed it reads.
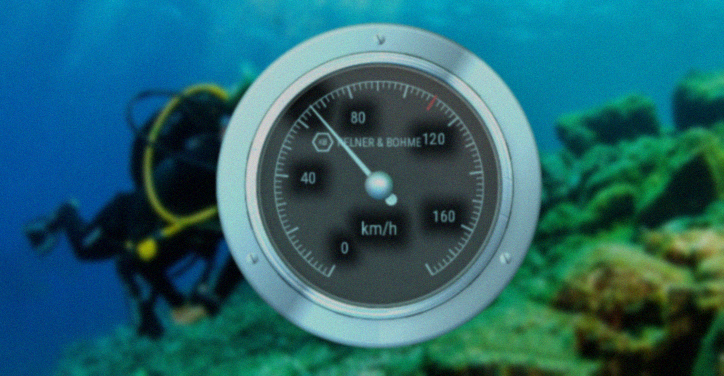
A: 66 km/h
